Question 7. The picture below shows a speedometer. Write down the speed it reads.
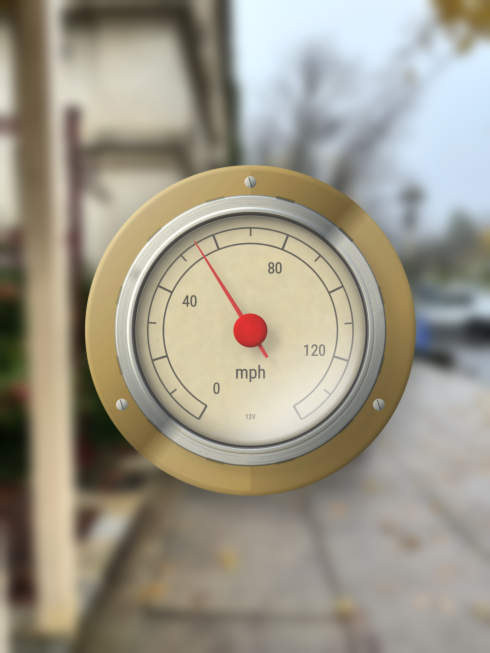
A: 55 mph
